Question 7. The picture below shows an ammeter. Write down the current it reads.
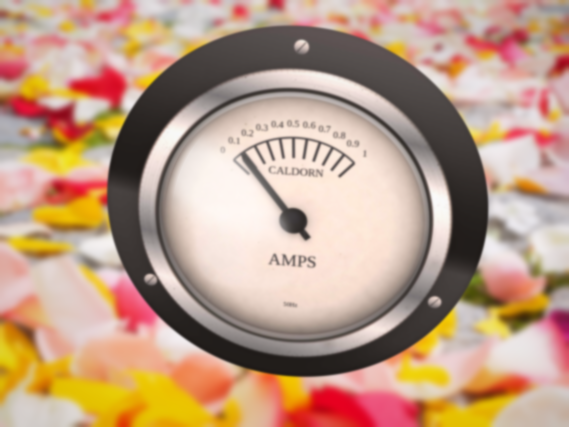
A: 0.1 A
